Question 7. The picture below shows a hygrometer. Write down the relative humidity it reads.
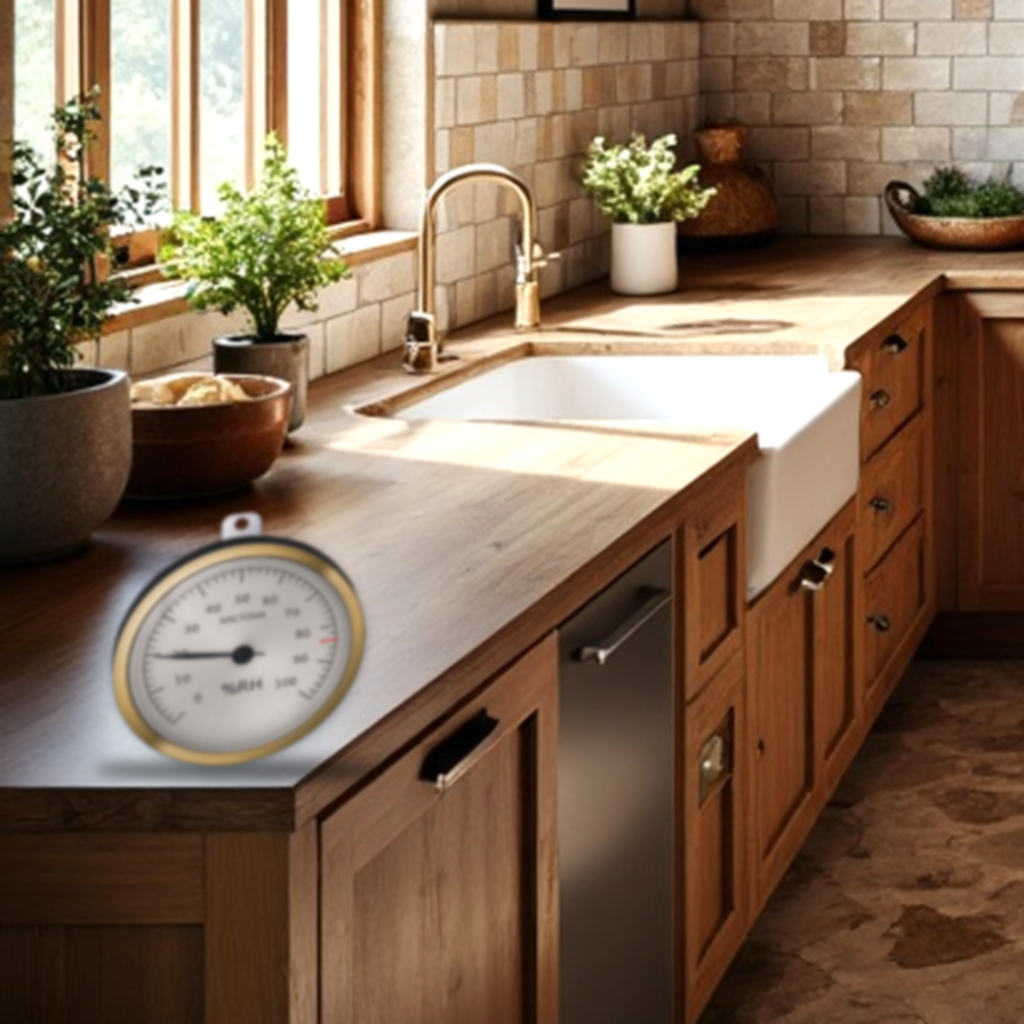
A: 20 %
